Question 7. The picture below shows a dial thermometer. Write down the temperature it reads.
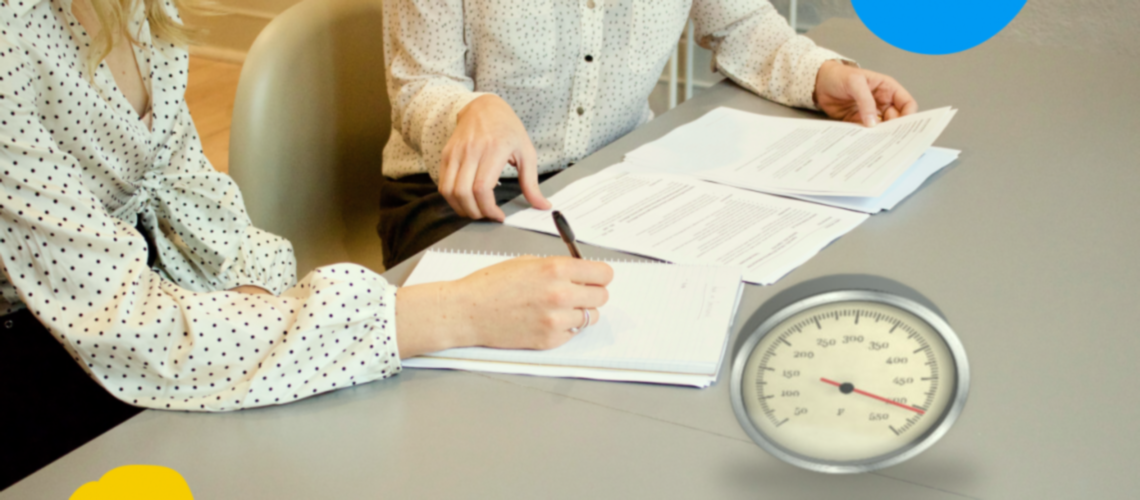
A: 500 °F
